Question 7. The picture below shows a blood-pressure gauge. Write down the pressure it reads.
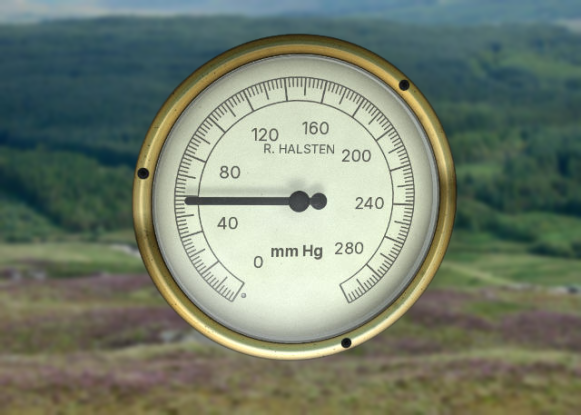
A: 58 mmHg
